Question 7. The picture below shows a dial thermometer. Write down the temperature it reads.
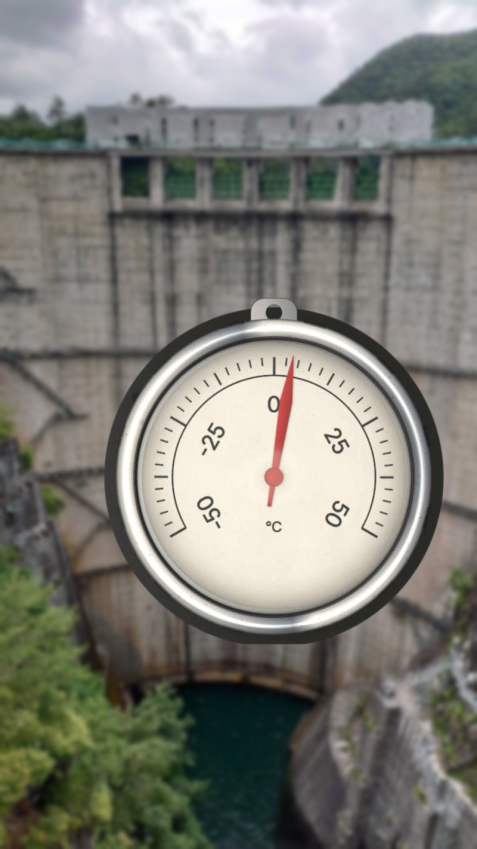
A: 3.75 °C
